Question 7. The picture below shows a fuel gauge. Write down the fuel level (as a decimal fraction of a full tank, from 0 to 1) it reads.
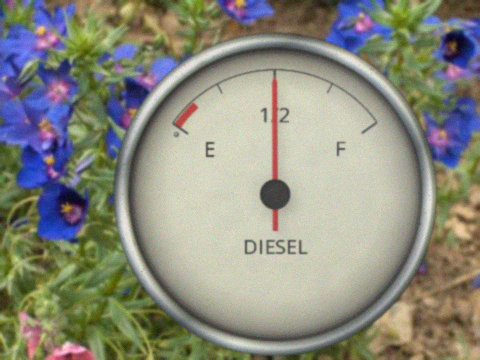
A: 0.5
